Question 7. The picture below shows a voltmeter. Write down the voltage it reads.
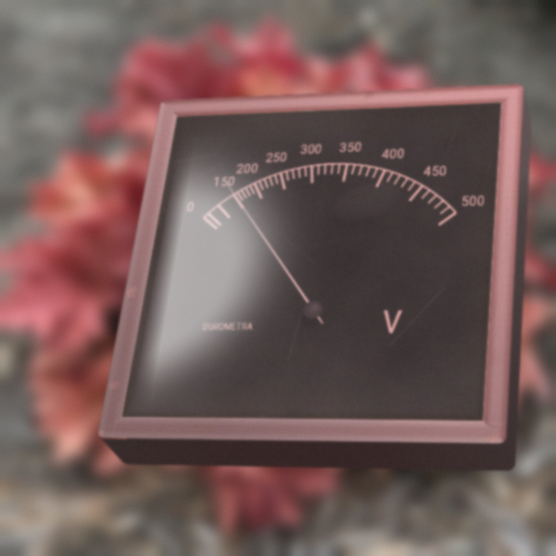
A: 150 V
